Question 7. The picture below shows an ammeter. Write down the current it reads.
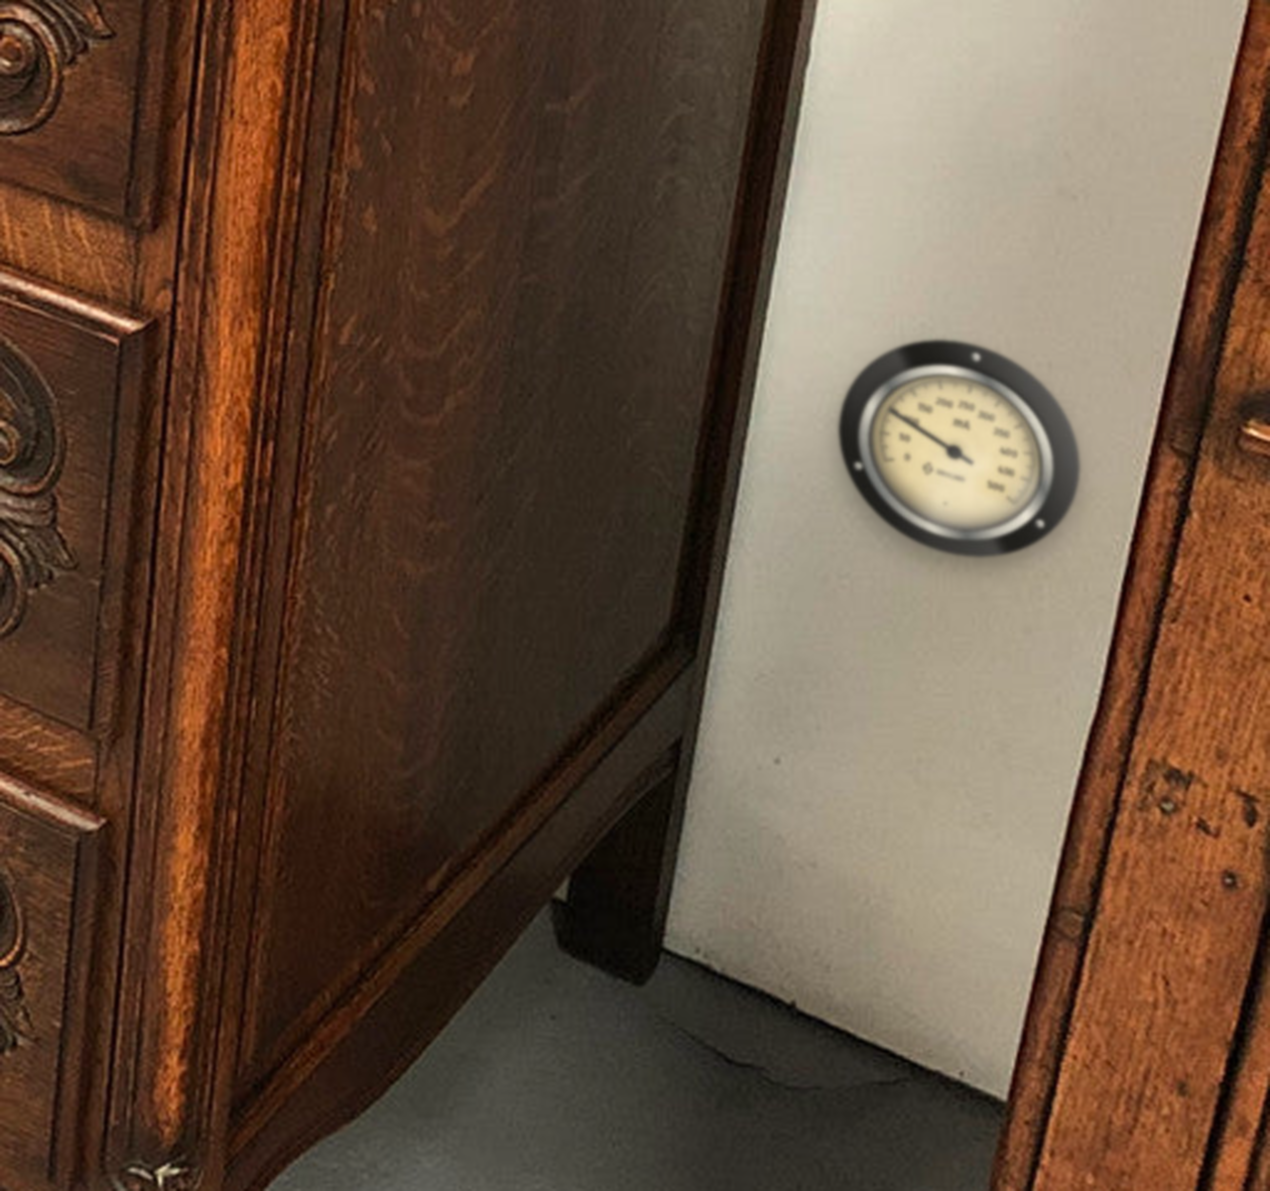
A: 100 mA
